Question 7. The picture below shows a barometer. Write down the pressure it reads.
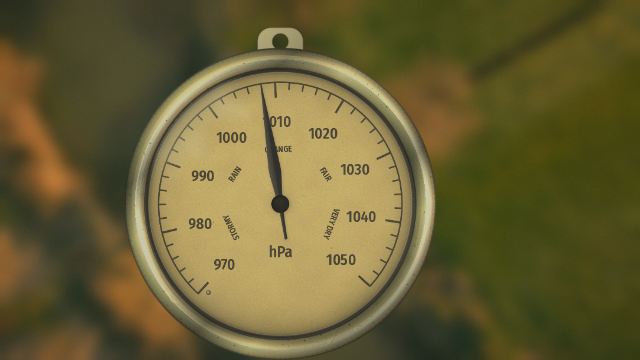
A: 1008 hPa
